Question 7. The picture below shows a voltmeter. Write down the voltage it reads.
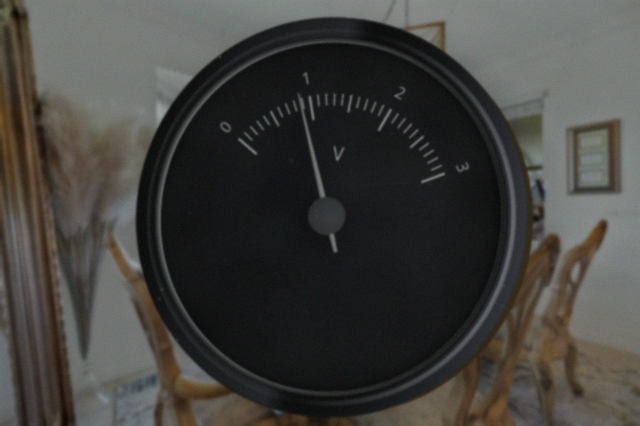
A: 0.9 V
